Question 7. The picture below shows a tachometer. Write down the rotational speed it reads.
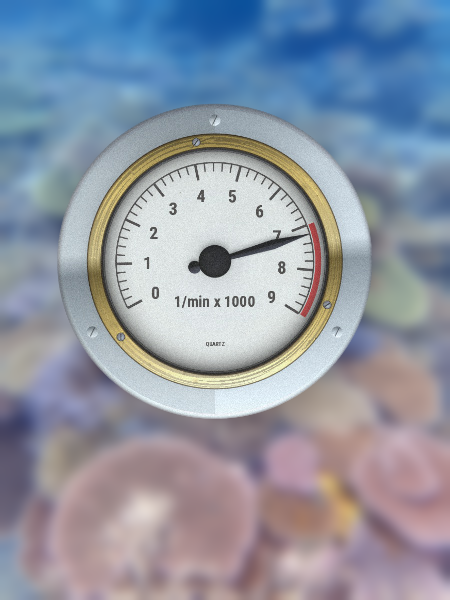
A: 7200 rpm
